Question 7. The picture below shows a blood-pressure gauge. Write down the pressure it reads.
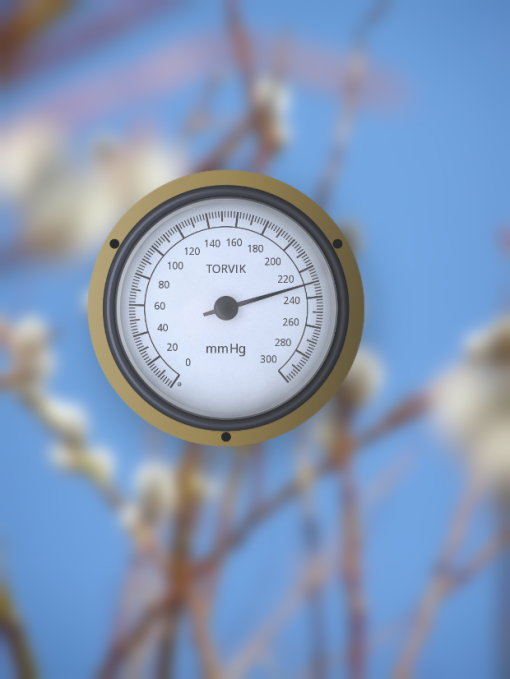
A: 230 mmHg
